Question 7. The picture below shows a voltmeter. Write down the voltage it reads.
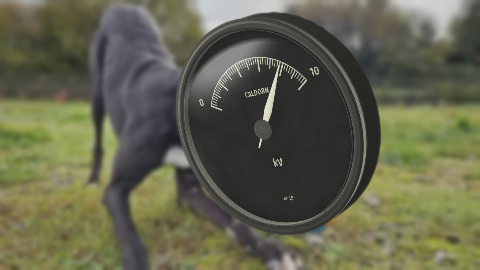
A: 8 kV
